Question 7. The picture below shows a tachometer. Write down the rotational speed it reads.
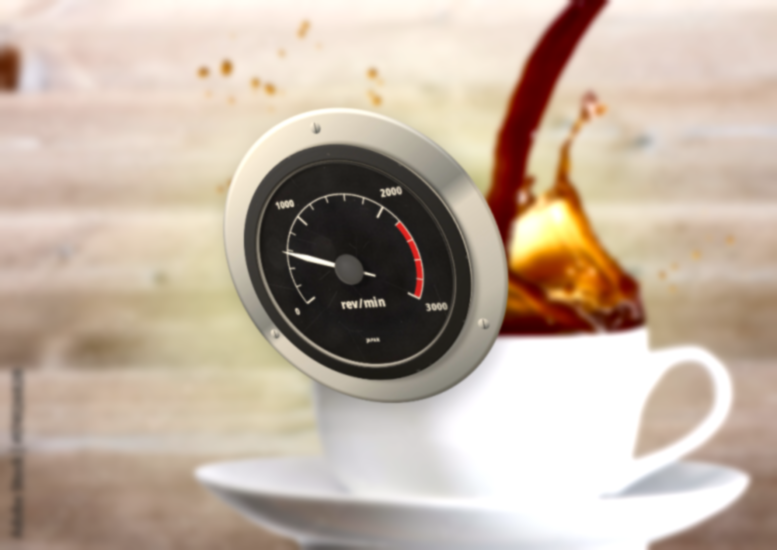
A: 600 rpm
